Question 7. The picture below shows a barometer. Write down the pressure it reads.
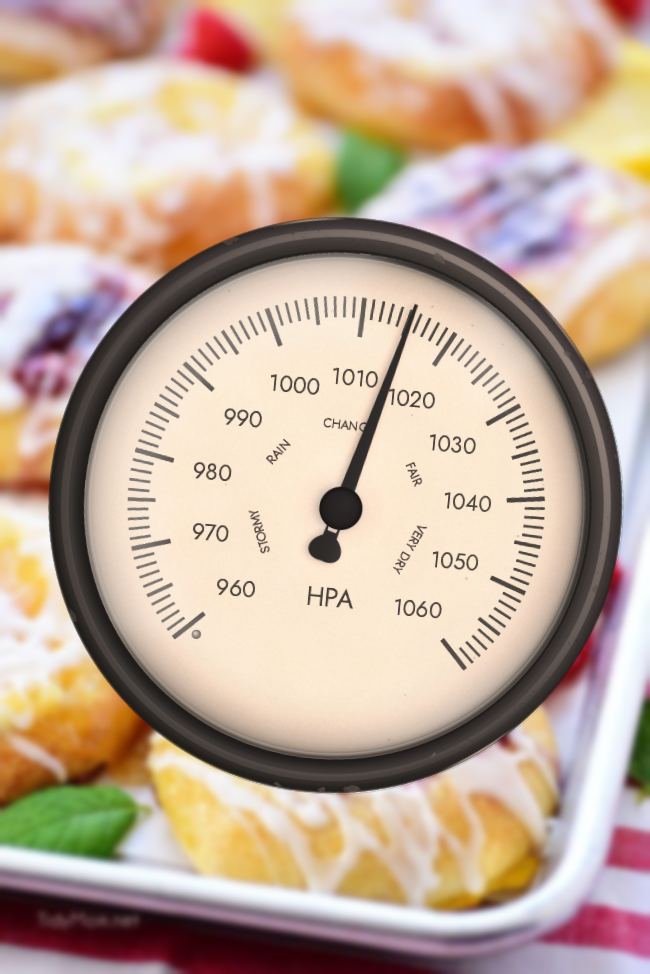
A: 1015 hPa
